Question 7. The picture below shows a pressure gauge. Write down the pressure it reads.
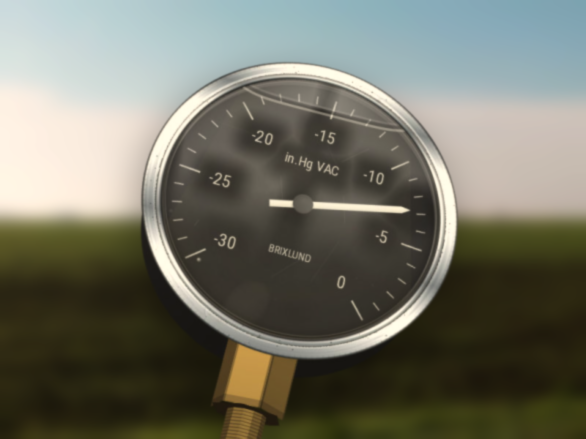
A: -7 inHg
